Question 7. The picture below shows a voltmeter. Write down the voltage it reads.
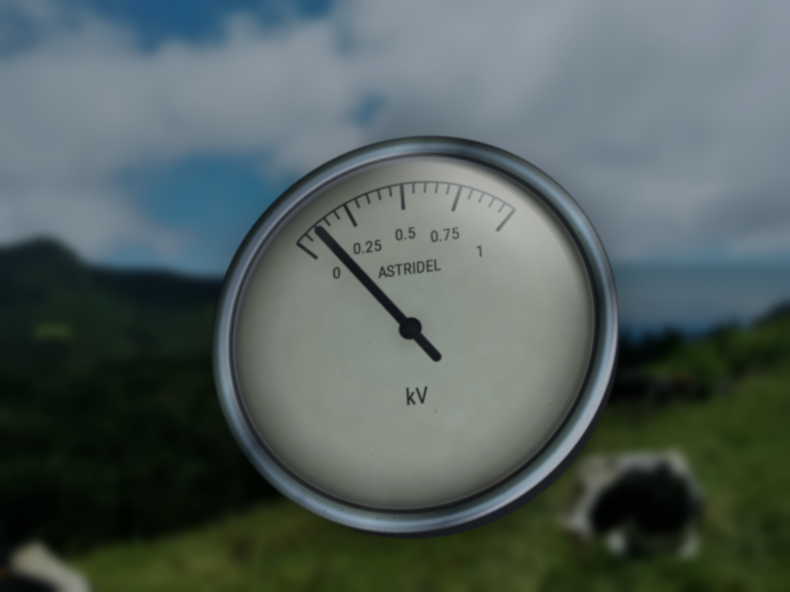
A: 0.1 kV
